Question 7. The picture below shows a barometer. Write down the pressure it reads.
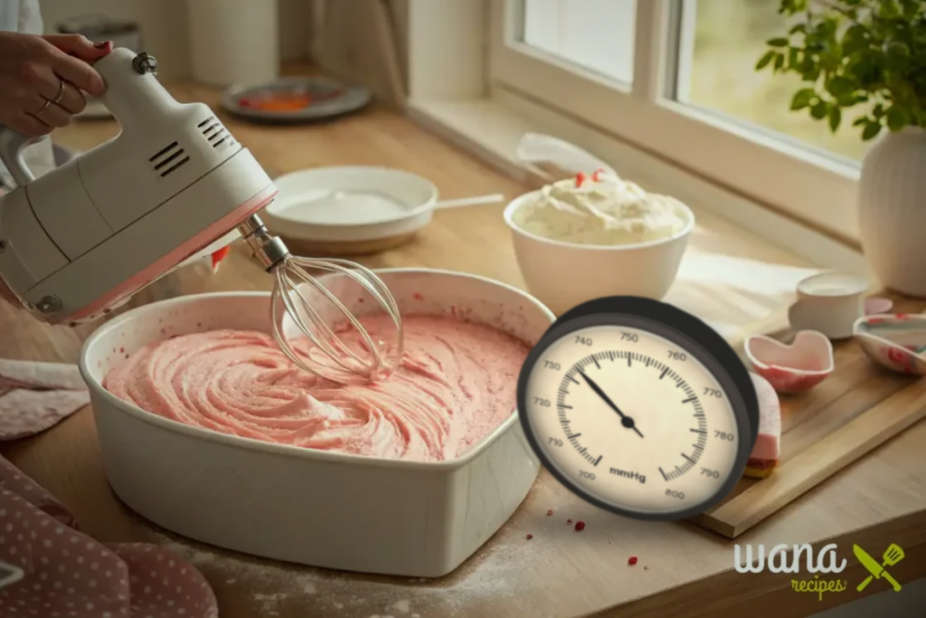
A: 735 mmHg
